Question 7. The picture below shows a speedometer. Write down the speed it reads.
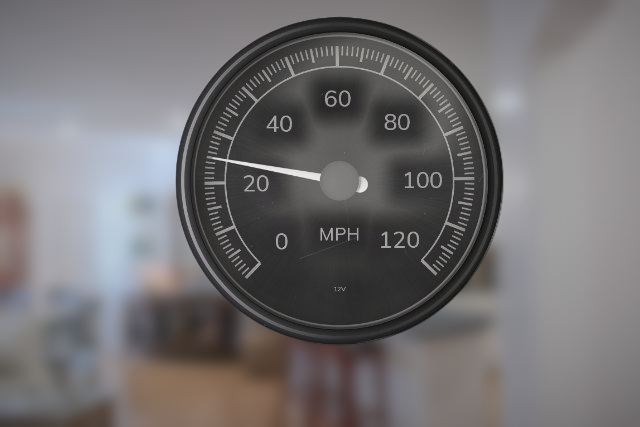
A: 25 mph
